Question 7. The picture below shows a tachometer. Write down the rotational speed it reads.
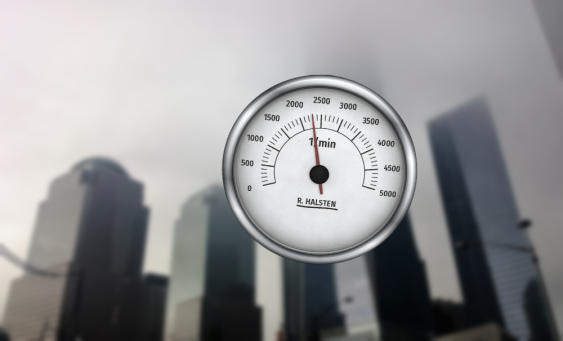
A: 2300 rpm
